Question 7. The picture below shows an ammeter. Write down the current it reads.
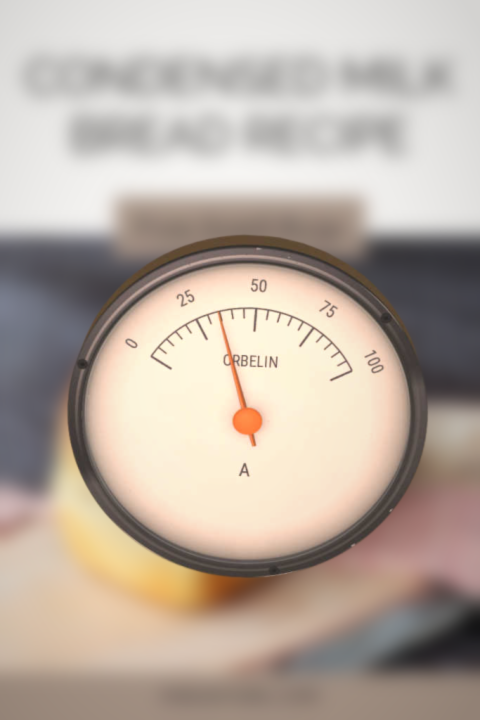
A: 35 A
